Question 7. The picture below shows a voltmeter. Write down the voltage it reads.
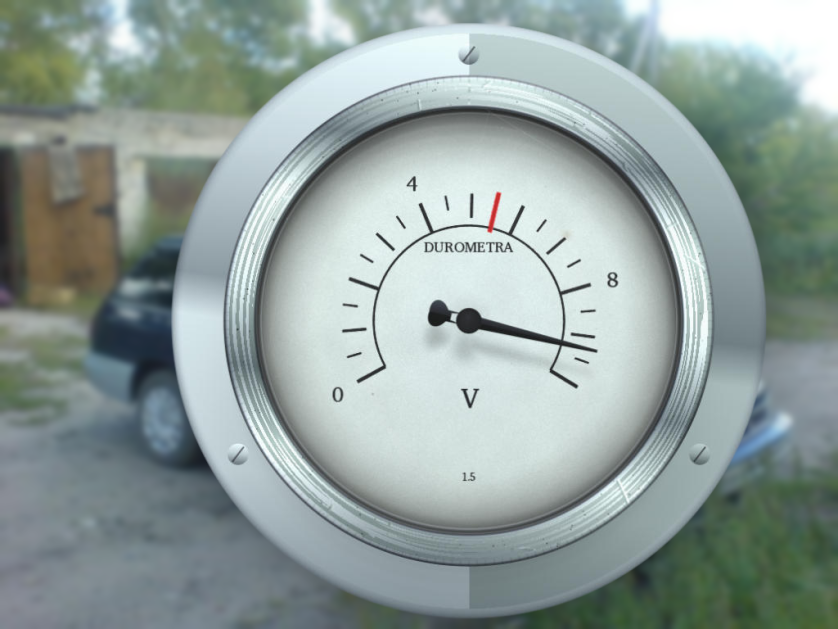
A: 9.25 V
